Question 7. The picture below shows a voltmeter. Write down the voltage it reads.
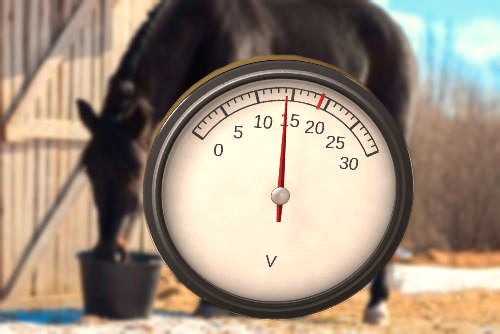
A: 14 V
